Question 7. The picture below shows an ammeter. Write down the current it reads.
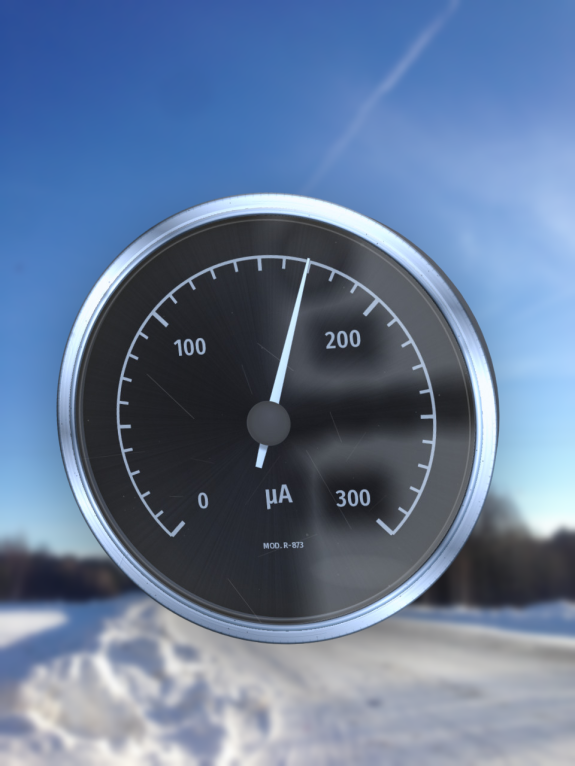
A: 170 µA
